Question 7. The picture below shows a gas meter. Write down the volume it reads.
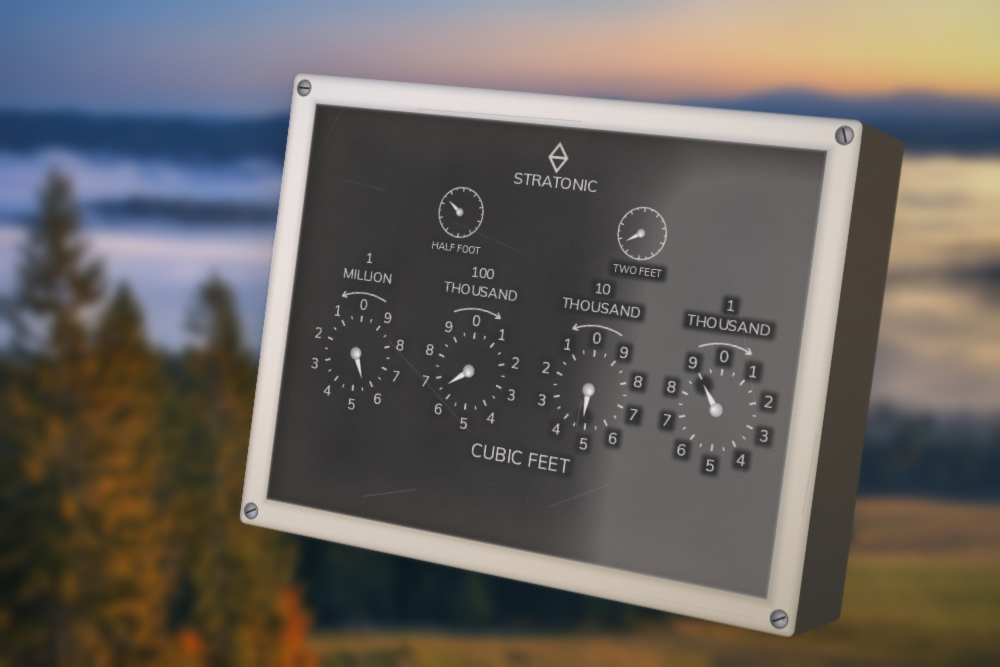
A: 564900 ft³
